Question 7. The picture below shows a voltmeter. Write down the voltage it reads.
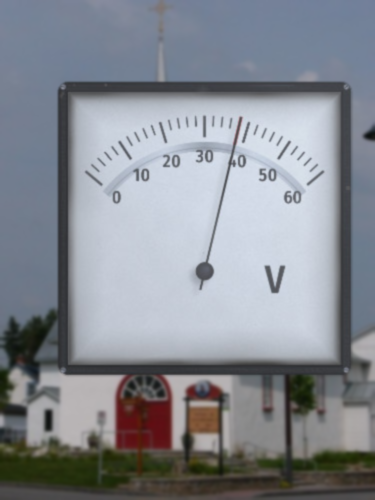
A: 38 V
